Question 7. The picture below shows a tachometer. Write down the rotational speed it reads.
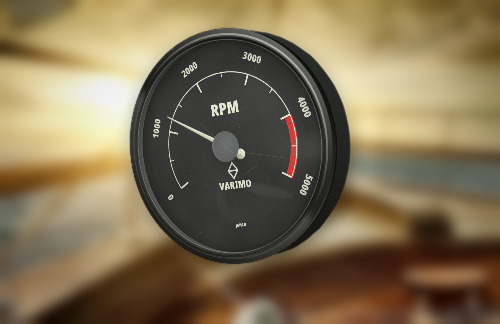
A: 1250 rpm
